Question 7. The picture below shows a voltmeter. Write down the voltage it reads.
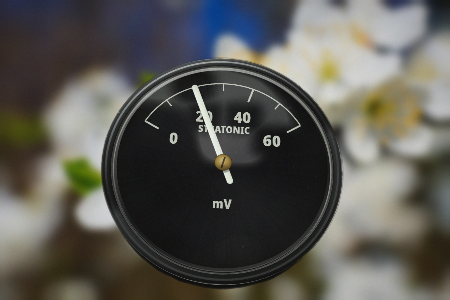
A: 20 mV
